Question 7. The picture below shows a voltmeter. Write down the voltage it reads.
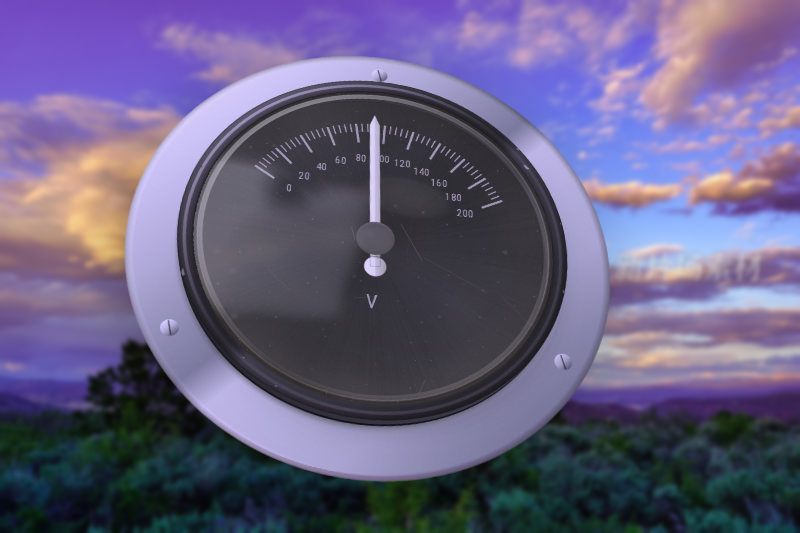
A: 92 V
